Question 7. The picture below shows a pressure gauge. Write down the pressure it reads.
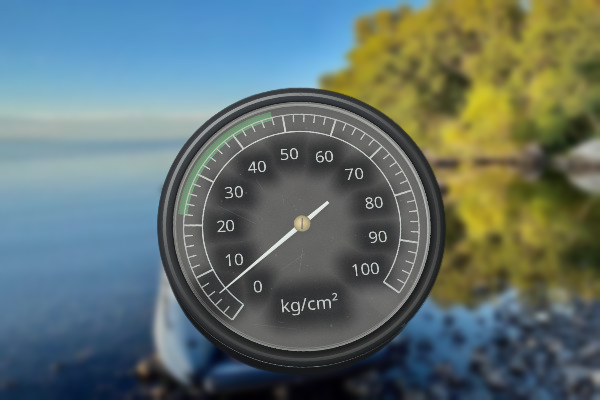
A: 5 kg/cm²
